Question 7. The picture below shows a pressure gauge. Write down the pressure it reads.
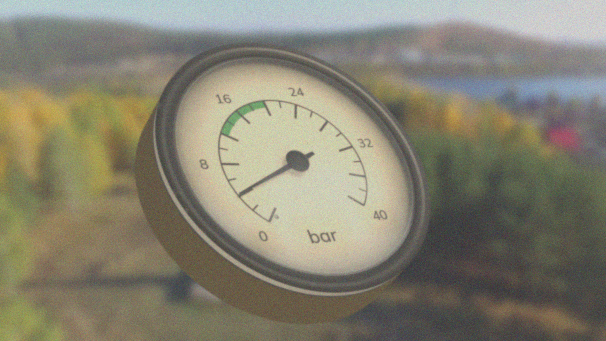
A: 4 bar
